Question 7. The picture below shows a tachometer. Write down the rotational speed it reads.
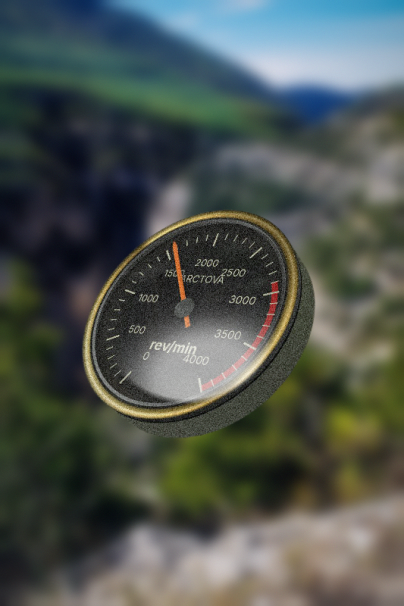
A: 1600 rpm
